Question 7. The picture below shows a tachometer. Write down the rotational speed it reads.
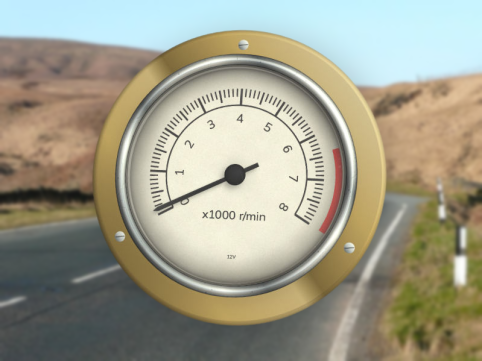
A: 100 rpm
